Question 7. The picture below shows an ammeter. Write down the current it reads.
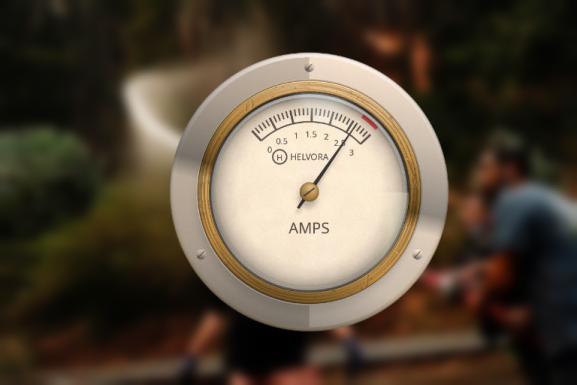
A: 2.6 A
